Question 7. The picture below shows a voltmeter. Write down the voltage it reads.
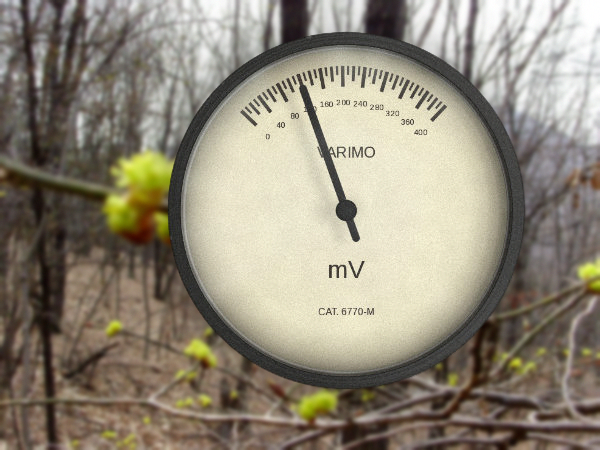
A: 120 mV
